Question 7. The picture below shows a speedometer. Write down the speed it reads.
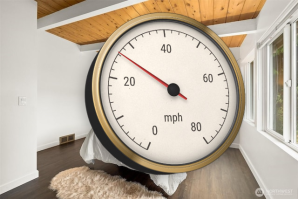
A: 26 mph
